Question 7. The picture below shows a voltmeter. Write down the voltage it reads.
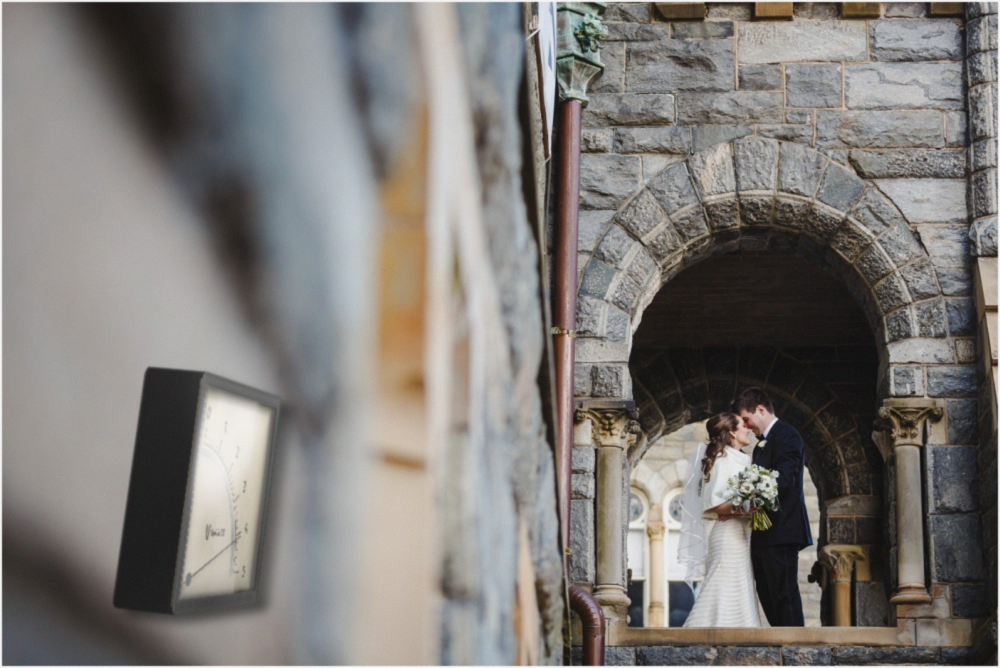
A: 4 V
